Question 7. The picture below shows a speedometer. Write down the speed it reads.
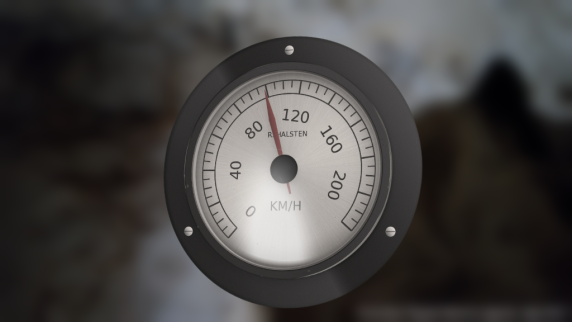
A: 100 km/h
